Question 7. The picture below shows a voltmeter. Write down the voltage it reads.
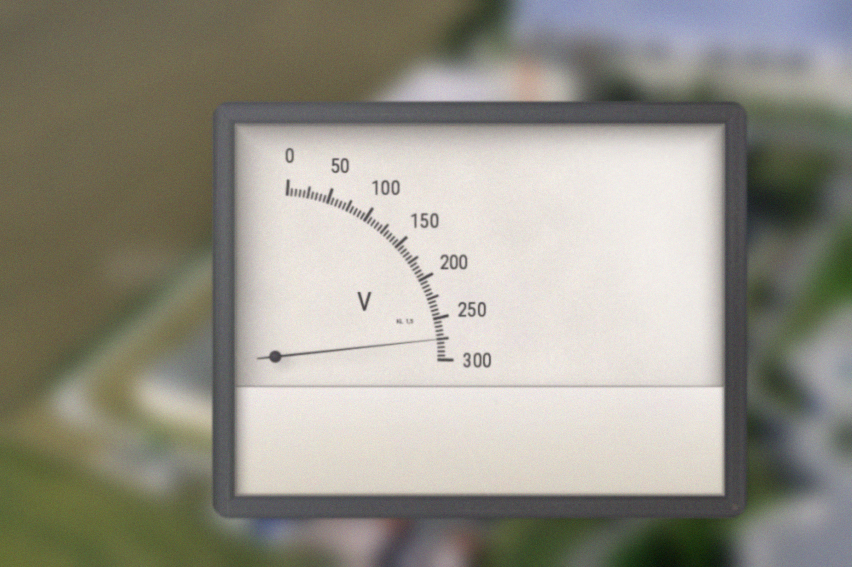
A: 275 V
